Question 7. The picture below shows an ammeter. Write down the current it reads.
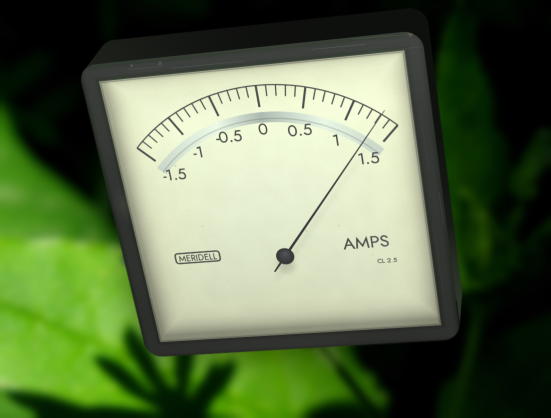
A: 1.3 A
